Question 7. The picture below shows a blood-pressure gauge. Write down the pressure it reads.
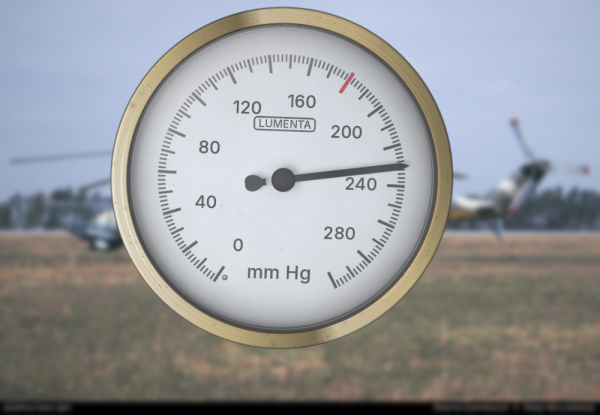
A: 230 mmHg
